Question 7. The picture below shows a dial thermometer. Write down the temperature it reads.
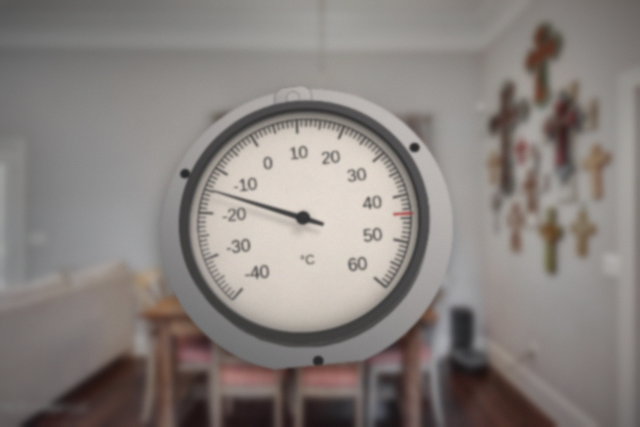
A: -15 °C
